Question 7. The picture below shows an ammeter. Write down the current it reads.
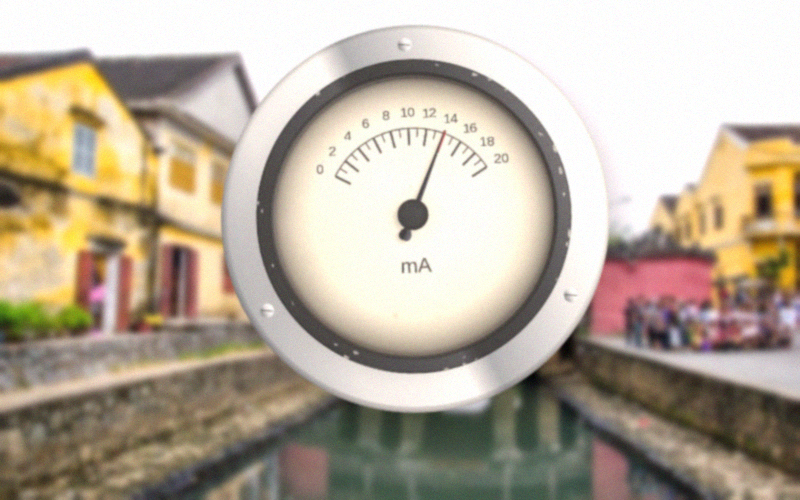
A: 14 mA
